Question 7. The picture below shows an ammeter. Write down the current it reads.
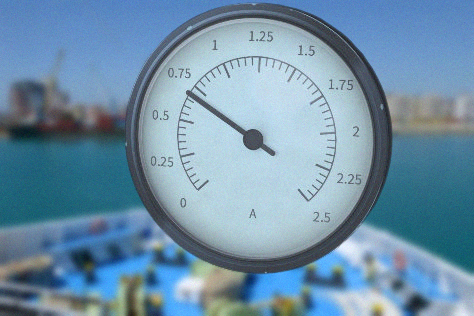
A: 0.7 A
